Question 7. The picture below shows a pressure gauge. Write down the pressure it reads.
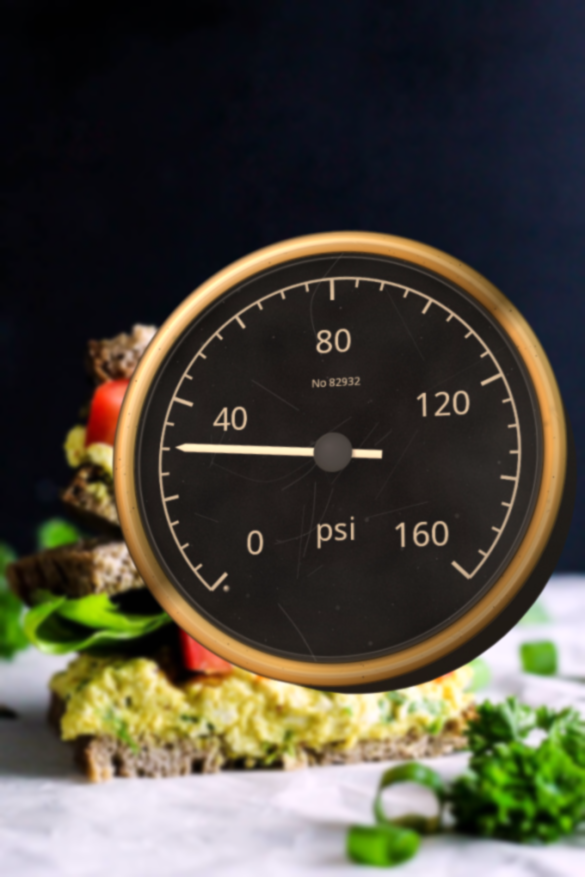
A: 30 psi
